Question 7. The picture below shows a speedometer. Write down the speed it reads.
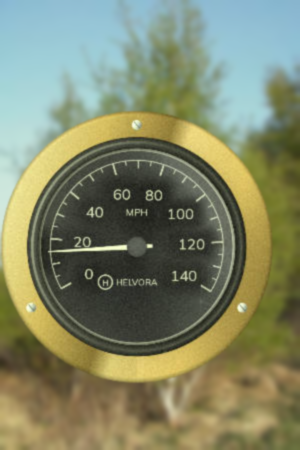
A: 15 mph
